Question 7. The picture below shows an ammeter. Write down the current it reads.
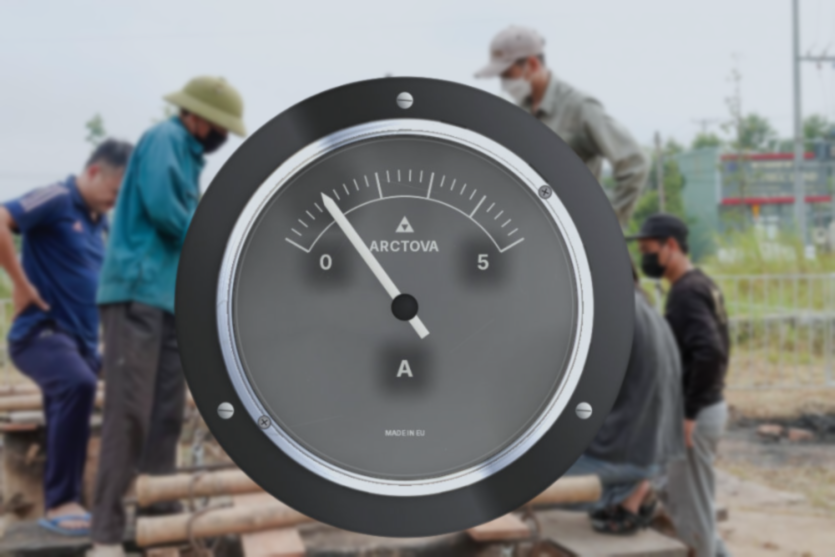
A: 1 A
